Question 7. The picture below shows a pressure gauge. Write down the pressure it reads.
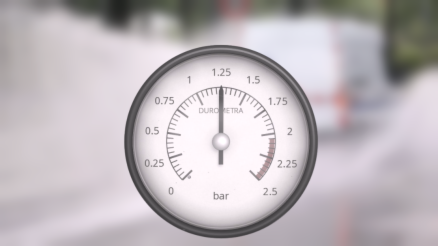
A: 1.25 bar
